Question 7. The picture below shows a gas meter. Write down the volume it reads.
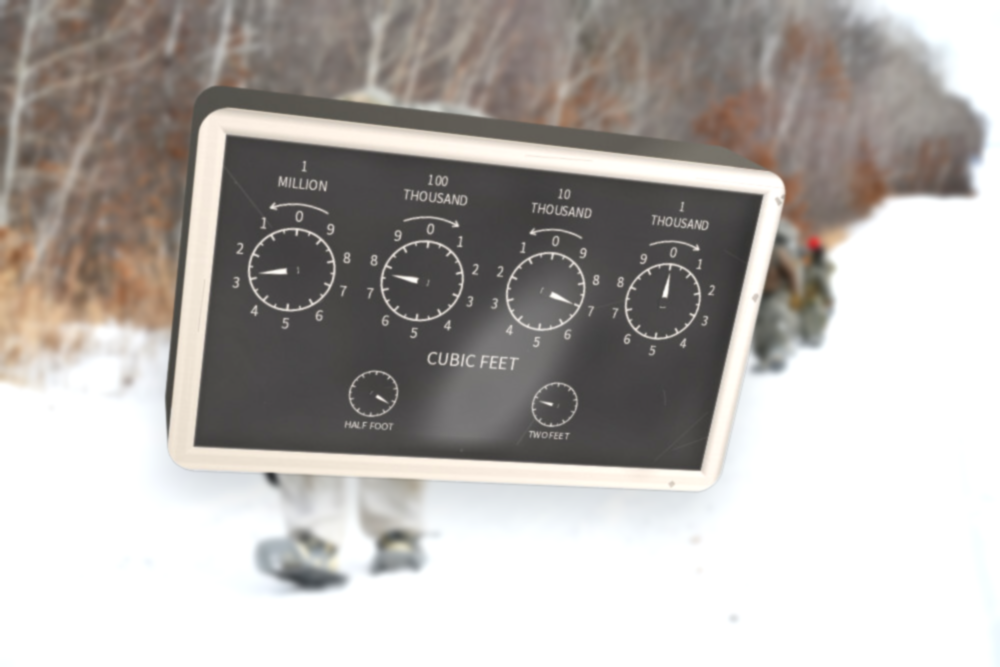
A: 277000 ft³
